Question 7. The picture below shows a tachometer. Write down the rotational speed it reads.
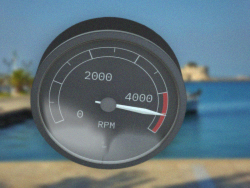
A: 4500 rpm
